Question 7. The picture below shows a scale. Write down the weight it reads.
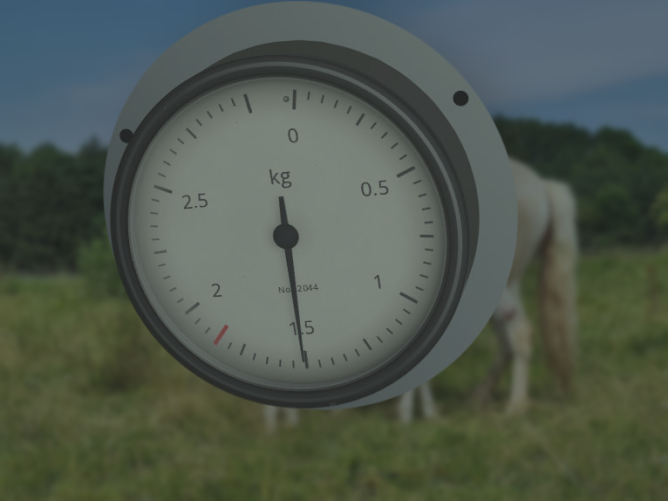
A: 1.5 kg
